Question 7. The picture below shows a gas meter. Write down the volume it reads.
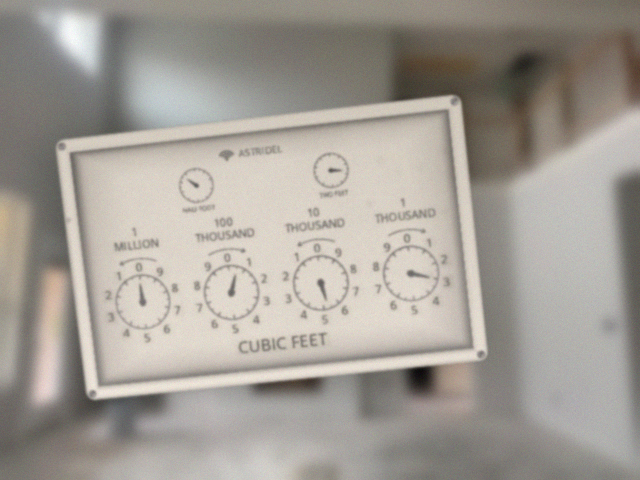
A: 5300 ft³
